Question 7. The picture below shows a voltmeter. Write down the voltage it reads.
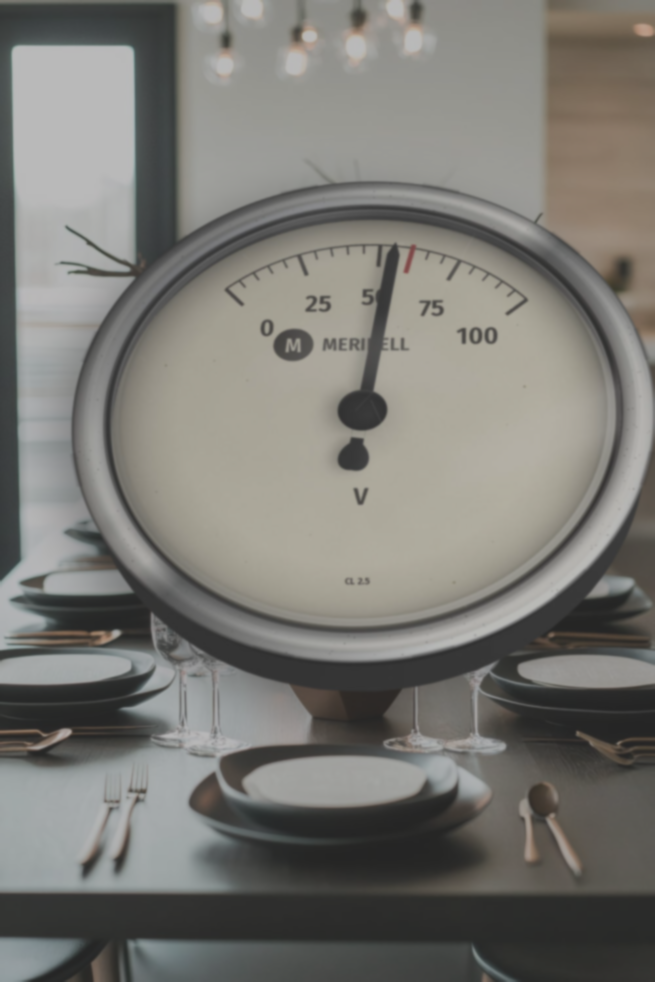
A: 55 V
